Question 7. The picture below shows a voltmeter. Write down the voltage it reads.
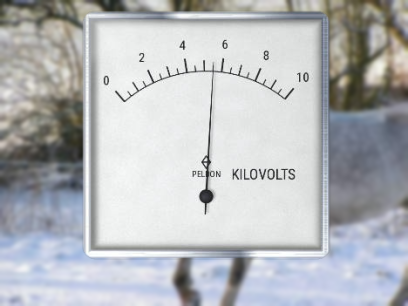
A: 5.5 kV
